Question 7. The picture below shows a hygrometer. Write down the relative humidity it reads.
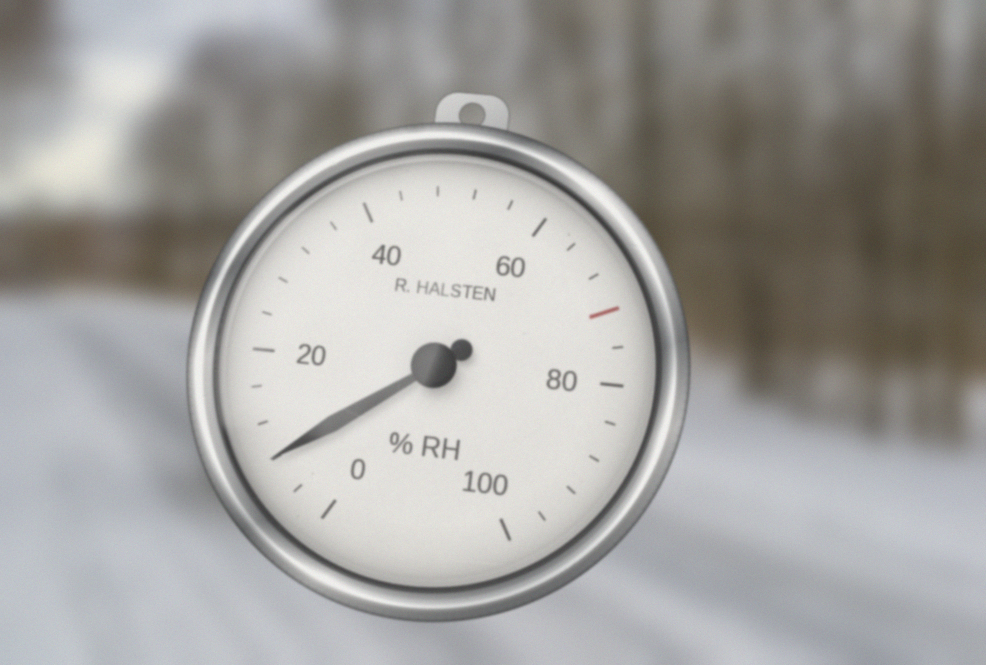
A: 8 %
